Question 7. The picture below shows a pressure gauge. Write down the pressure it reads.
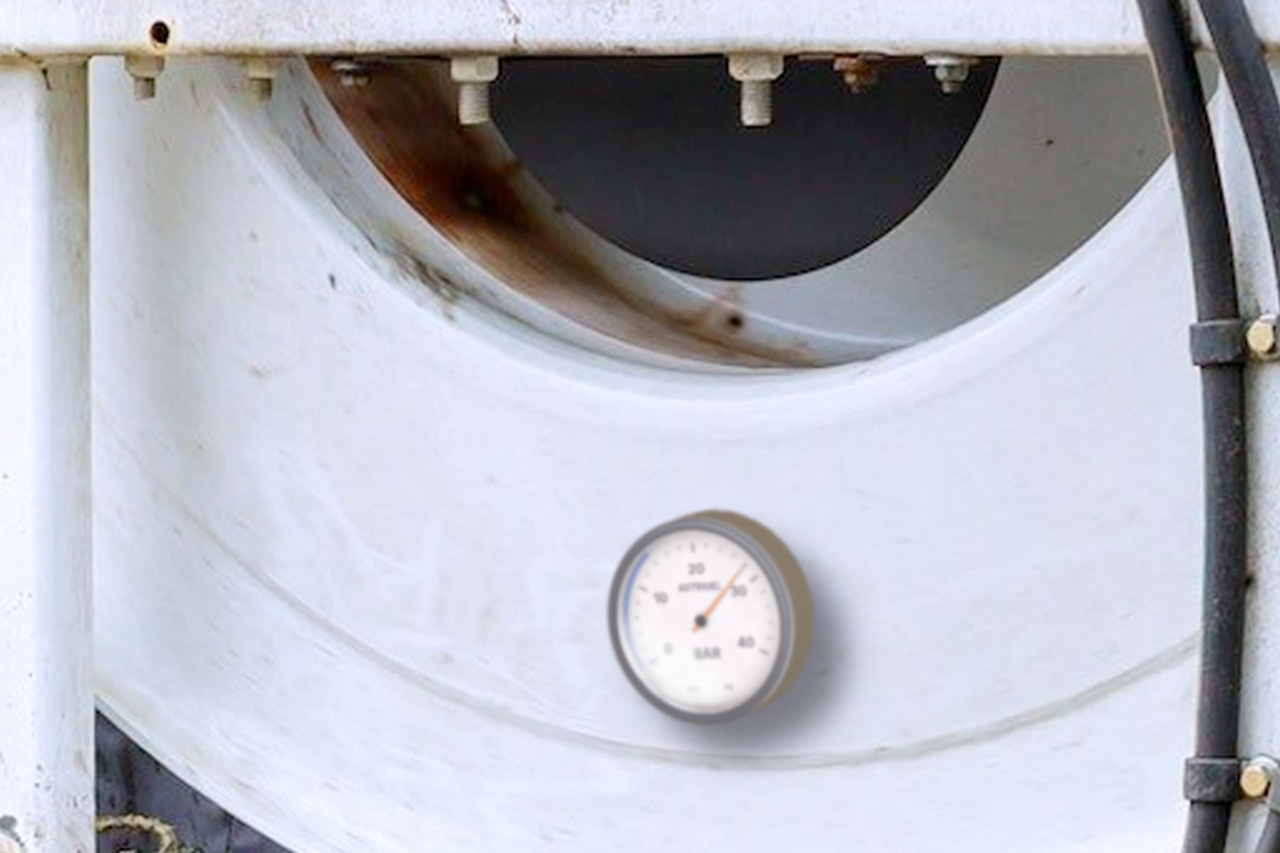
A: 28 bar
